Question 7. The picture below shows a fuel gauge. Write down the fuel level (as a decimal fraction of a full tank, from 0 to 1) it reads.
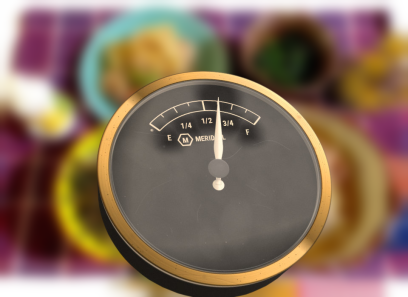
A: 0.625
